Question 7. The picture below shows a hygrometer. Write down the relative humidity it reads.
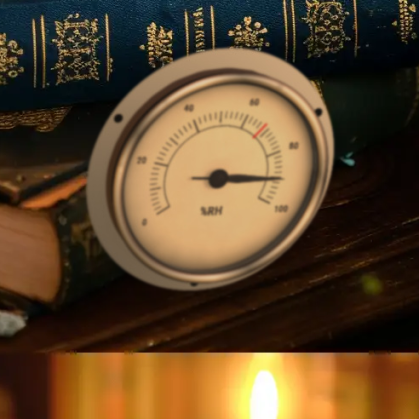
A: 90 %
